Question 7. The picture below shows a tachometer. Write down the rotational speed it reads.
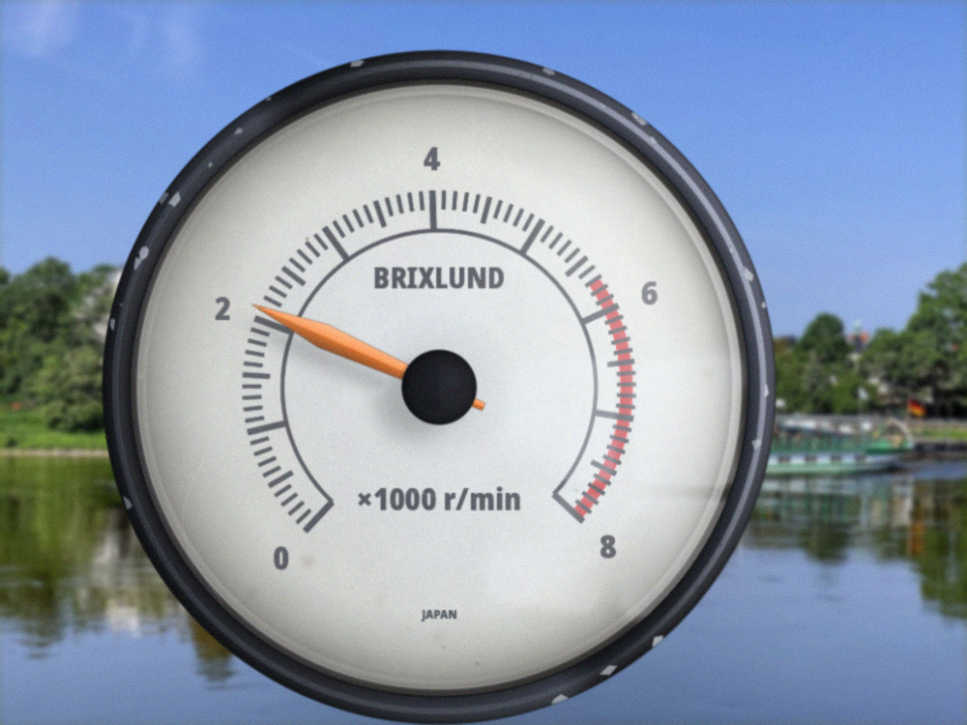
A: 2100 rpm
